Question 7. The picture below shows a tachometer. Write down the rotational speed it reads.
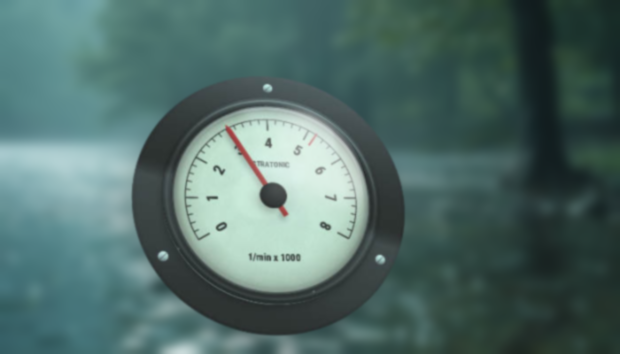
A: 3000 rpm
